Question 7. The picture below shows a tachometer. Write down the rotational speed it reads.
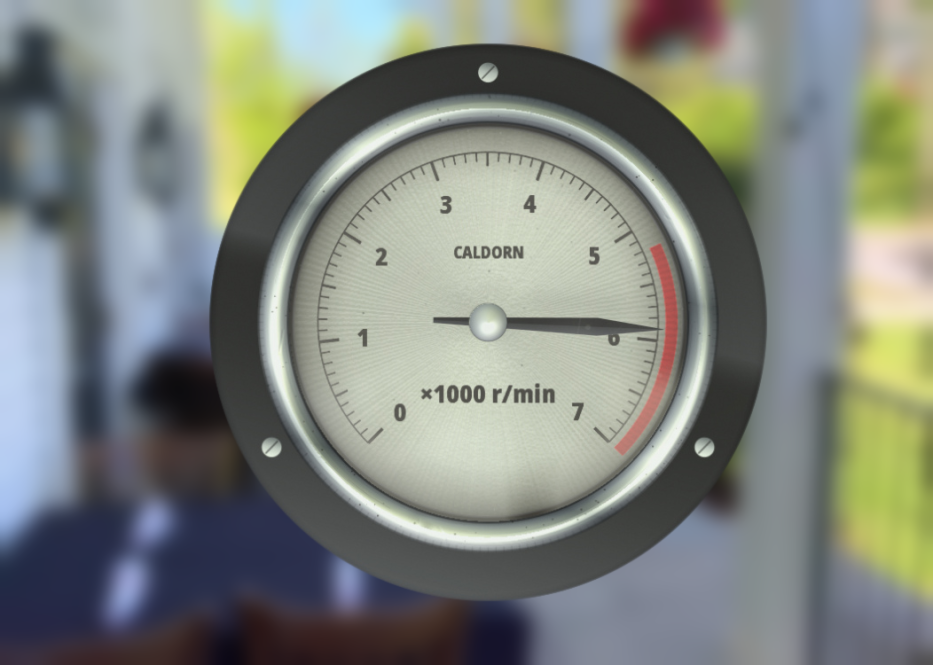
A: 5900 rpm
